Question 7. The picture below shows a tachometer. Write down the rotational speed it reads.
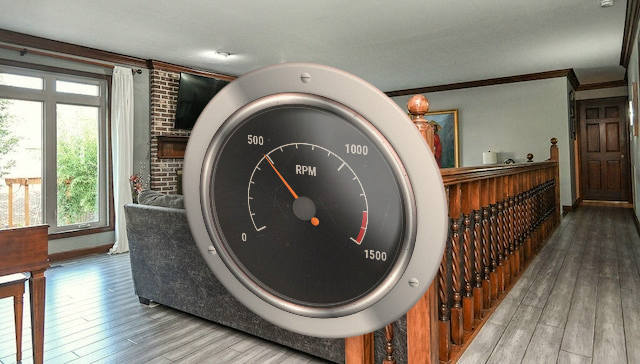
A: 500 rpm
